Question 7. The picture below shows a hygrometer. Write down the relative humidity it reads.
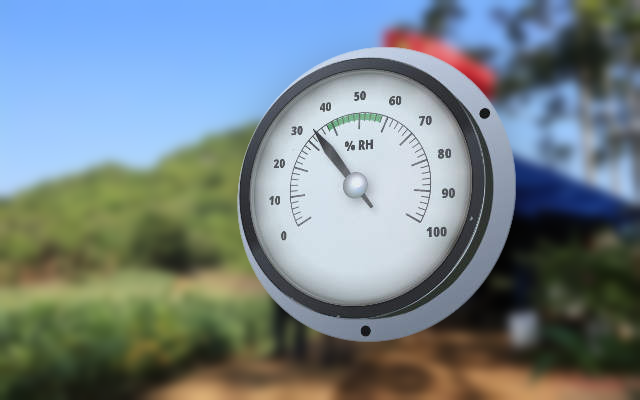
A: 34 %
